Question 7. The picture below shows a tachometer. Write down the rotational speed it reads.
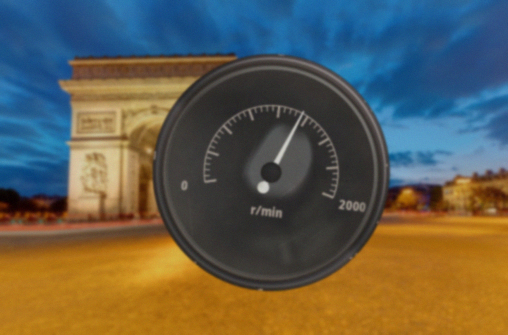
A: 1200 rpm
